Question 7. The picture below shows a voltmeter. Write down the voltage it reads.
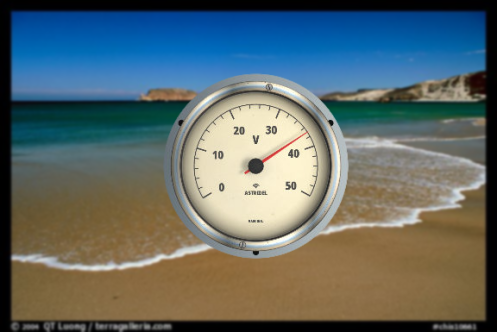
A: 37 V
